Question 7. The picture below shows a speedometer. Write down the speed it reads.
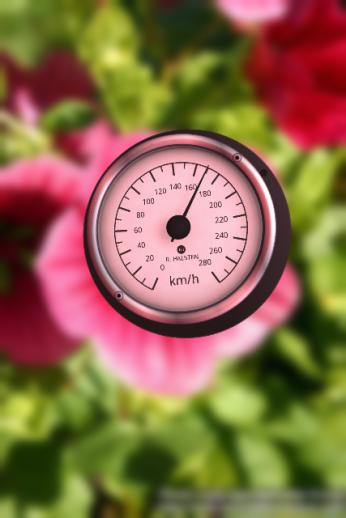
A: 170 km/h
